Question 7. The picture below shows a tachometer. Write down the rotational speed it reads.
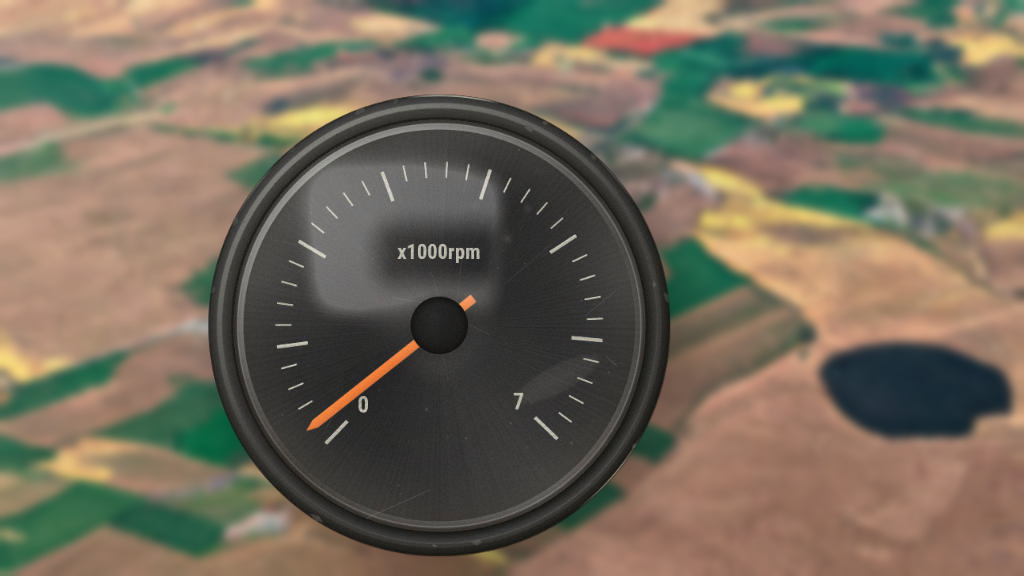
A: 200 rpm
